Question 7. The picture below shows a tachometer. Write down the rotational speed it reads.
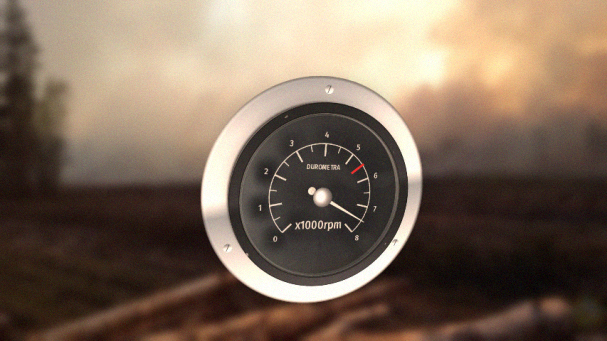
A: 7500 rpm
